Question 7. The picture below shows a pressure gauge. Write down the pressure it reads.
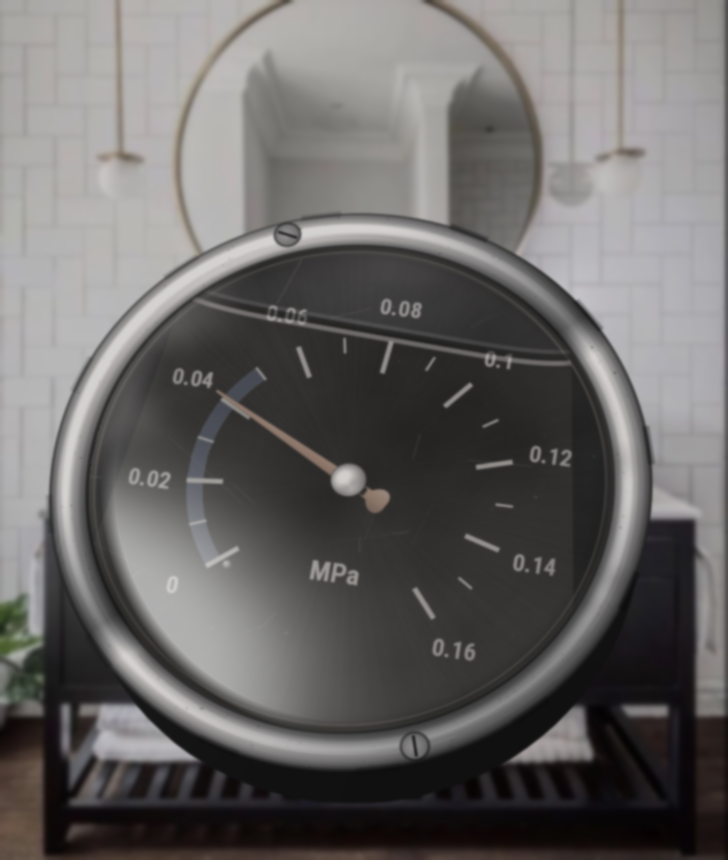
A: 0.04 MPa
